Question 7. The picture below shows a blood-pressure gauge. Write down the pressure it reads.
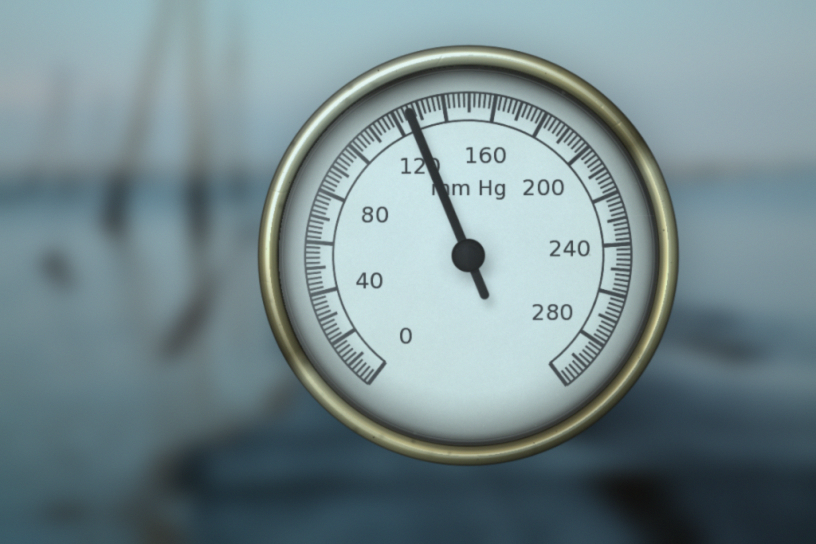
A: 126 mmHg
